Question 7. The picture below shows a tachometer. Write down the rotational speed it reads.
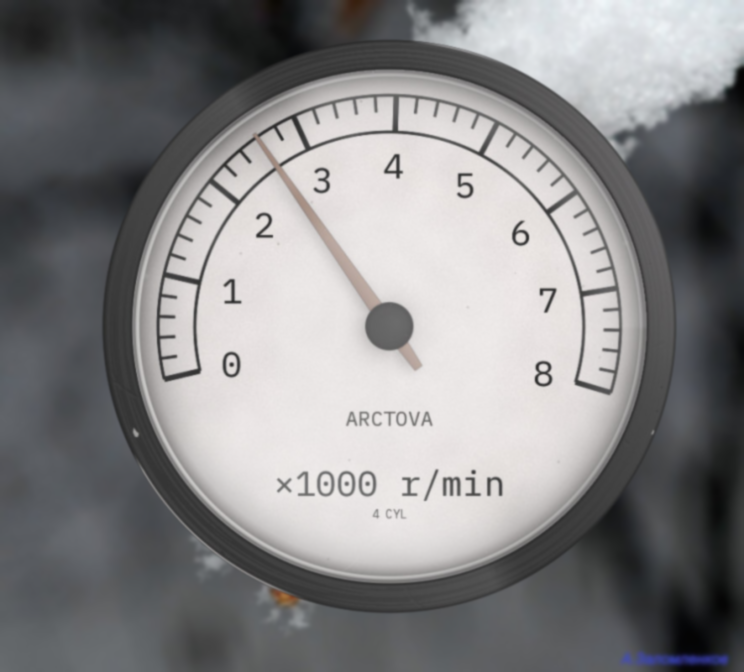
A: 2600 rpm
